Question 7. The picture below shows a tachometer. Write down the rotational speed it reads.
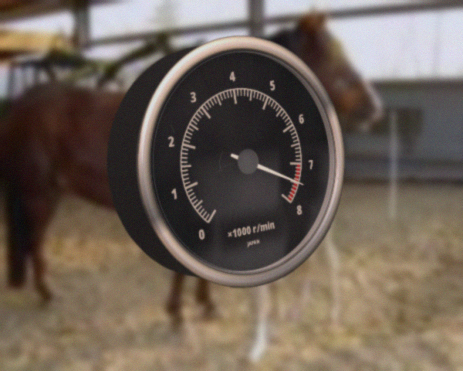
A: 7500 rpm
